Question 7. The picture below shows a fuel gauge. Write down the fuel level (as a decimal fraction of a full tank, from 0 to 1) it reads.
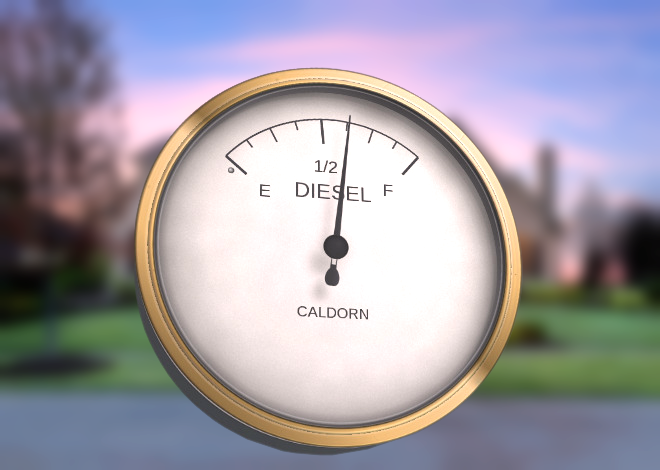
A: 0.625
